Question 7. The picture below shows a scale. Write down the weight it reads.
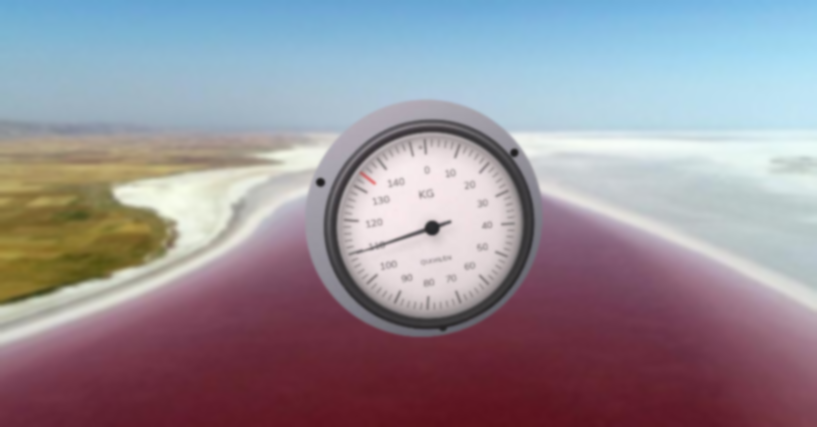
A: 110 kg
